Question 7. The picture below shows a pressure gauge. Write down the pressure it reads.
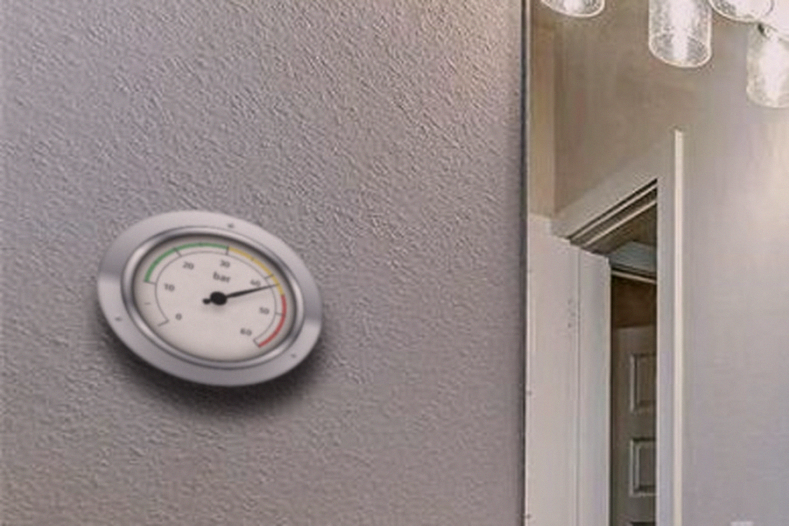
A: 42.5 bar
